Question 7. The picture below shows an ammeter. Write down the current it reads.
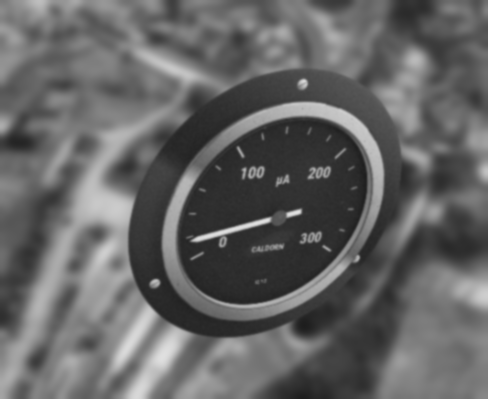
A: 20 µA
